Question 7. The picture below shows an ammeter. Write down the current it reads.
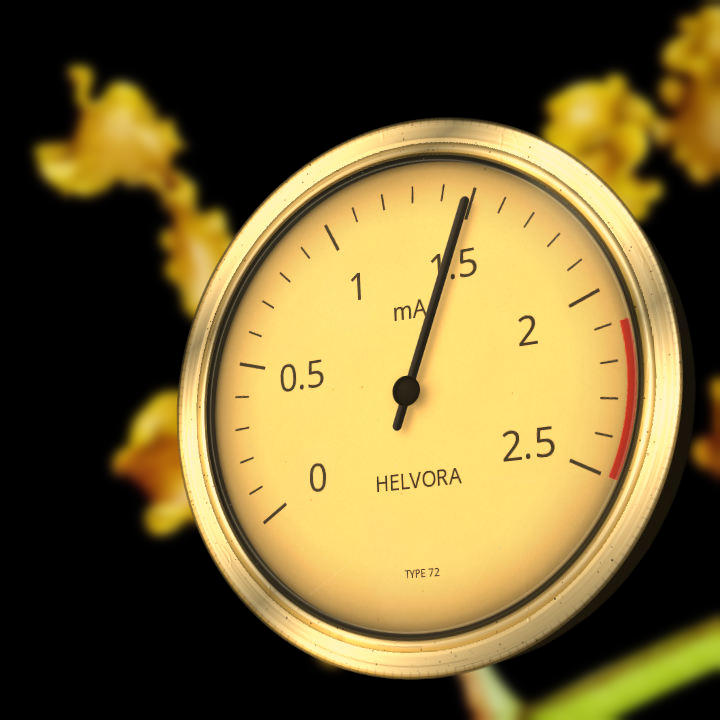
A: 1.5 mA
